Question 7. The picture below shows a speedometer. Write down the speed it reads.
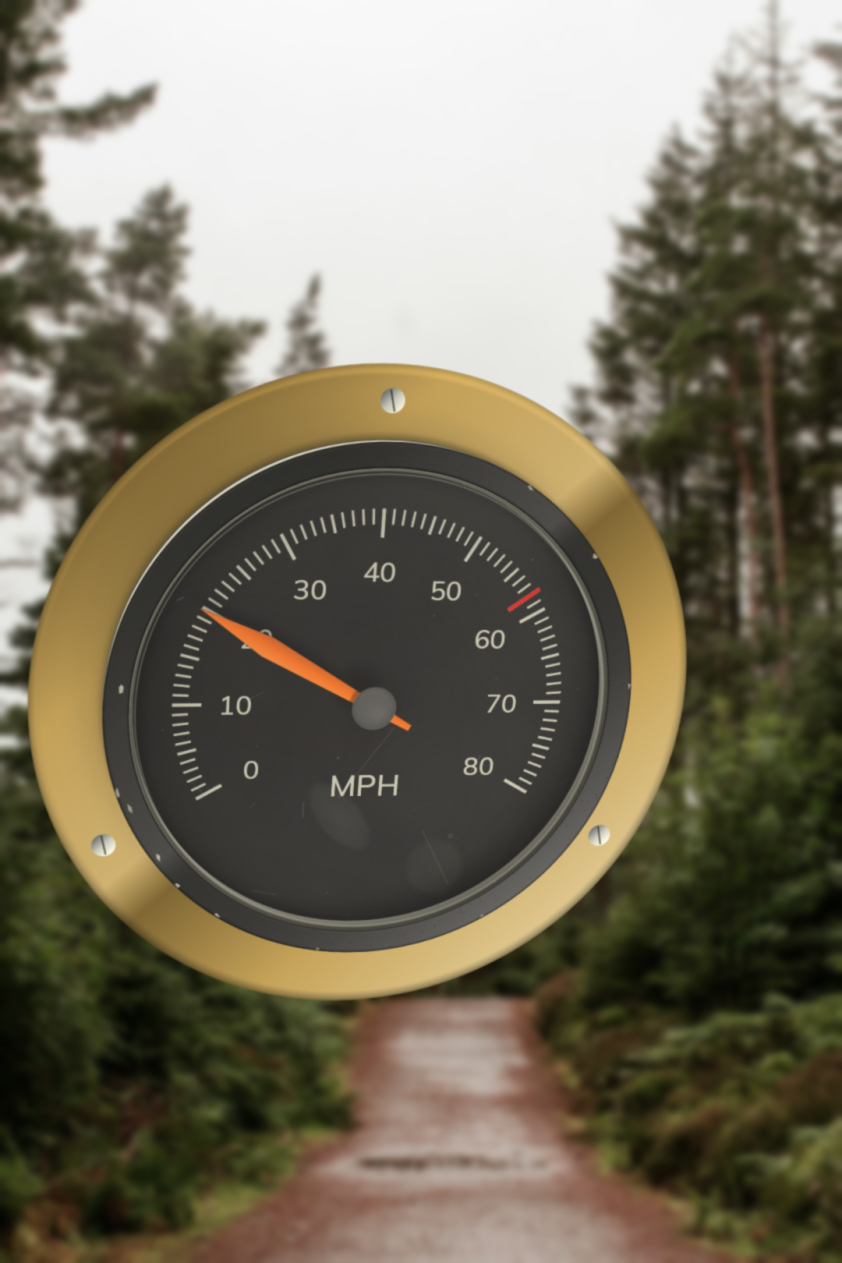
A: 20 mph
